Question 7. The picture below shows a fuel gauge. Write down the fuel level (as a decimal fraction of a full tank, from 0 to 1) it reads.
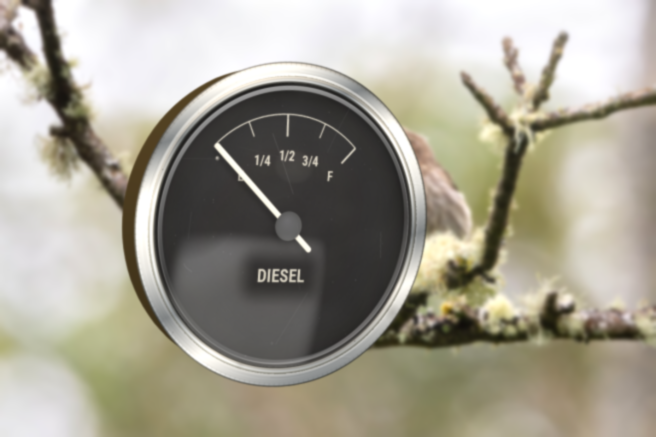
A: 0
